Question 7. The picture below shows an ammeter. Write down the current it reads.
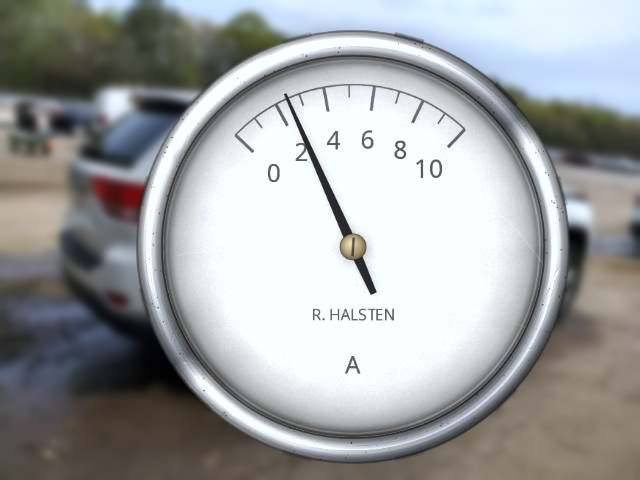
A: 2.5 A
